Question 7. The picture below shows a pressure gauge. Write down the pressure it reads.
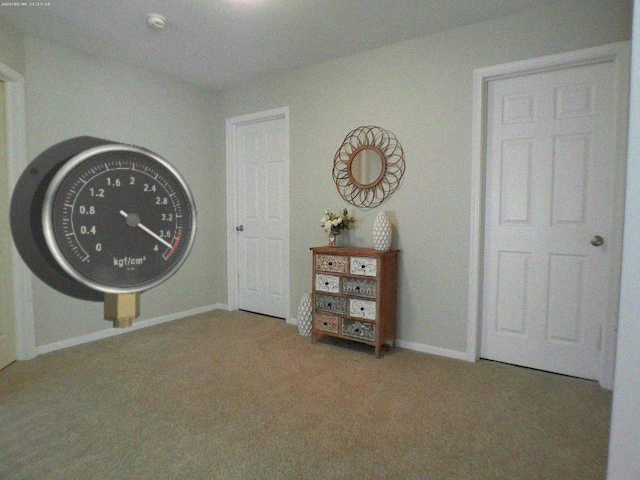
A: 3.8 kg/cm²
